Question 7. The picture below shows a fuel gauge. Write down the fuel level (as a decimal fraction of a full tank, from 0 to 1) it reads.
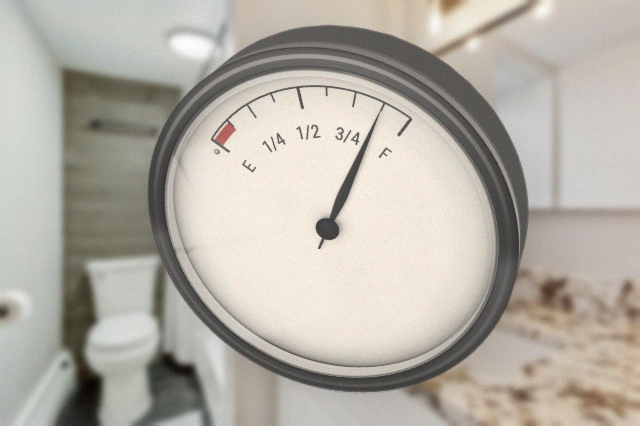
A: 0.875
